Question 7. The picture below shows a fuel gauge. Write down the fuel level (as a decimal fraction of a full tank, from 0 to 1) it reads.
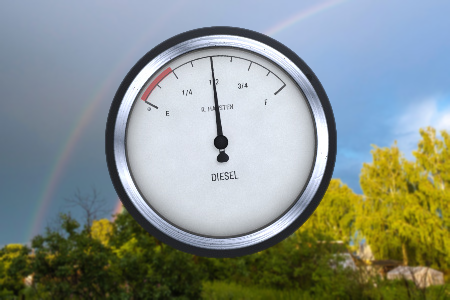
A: 0.5
